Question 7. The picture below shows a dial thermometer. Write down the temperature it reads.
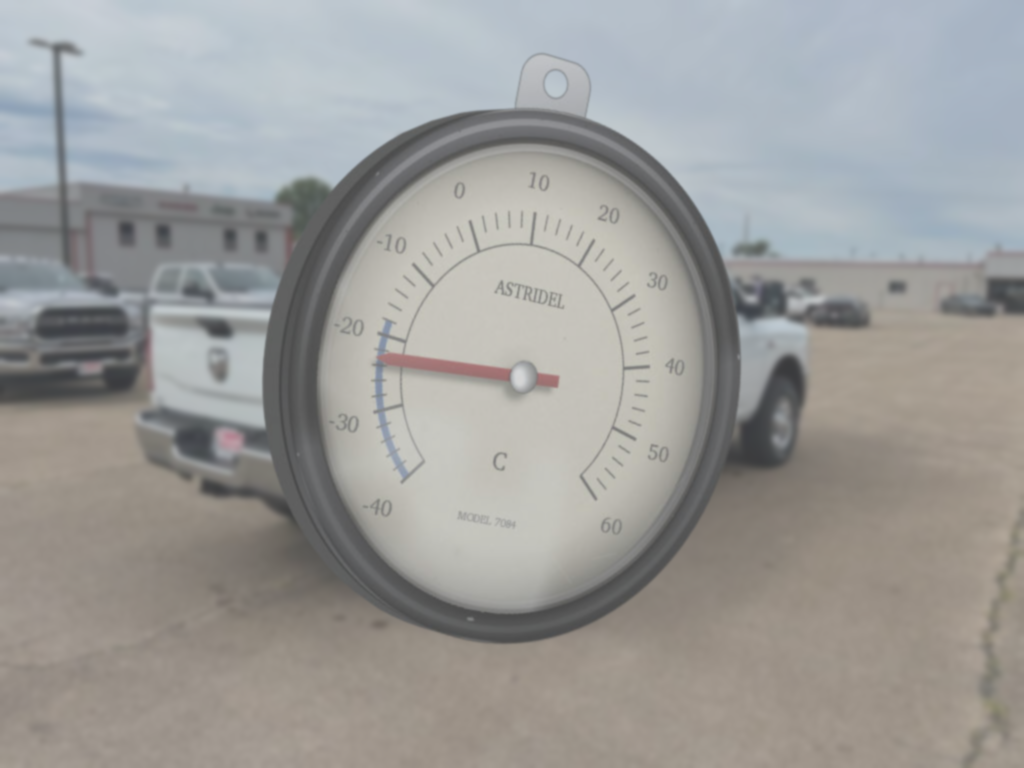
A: -23 °C
